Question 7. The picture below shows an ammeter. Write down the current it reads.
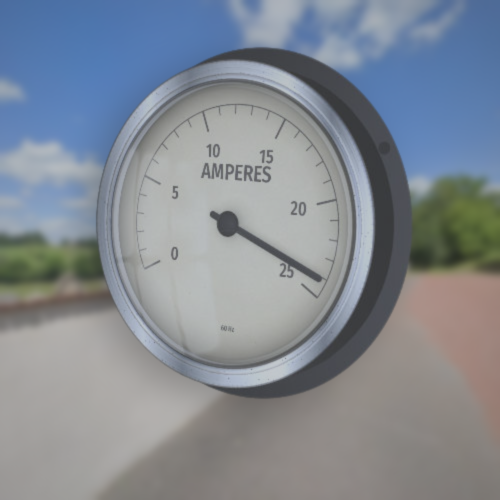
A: 24 A
